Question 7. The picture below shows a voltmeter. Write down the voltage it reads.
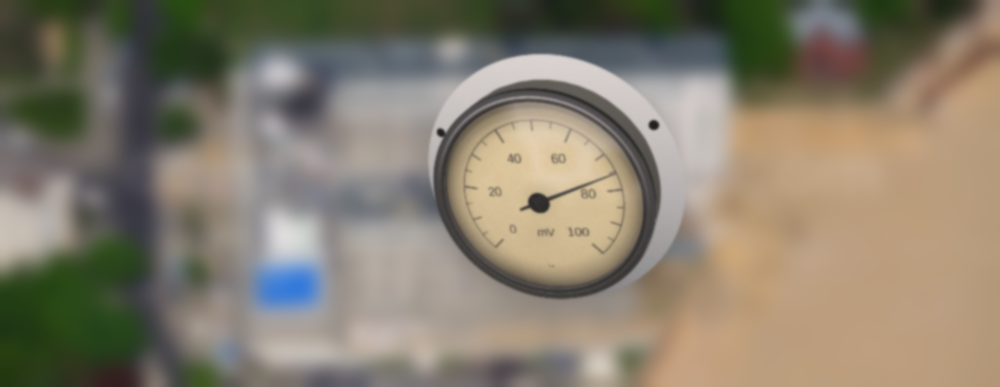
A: 75 mV
